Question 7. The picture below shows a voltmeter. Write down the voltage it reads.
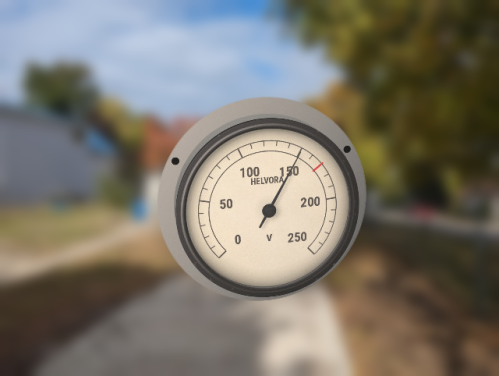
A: 150 V
